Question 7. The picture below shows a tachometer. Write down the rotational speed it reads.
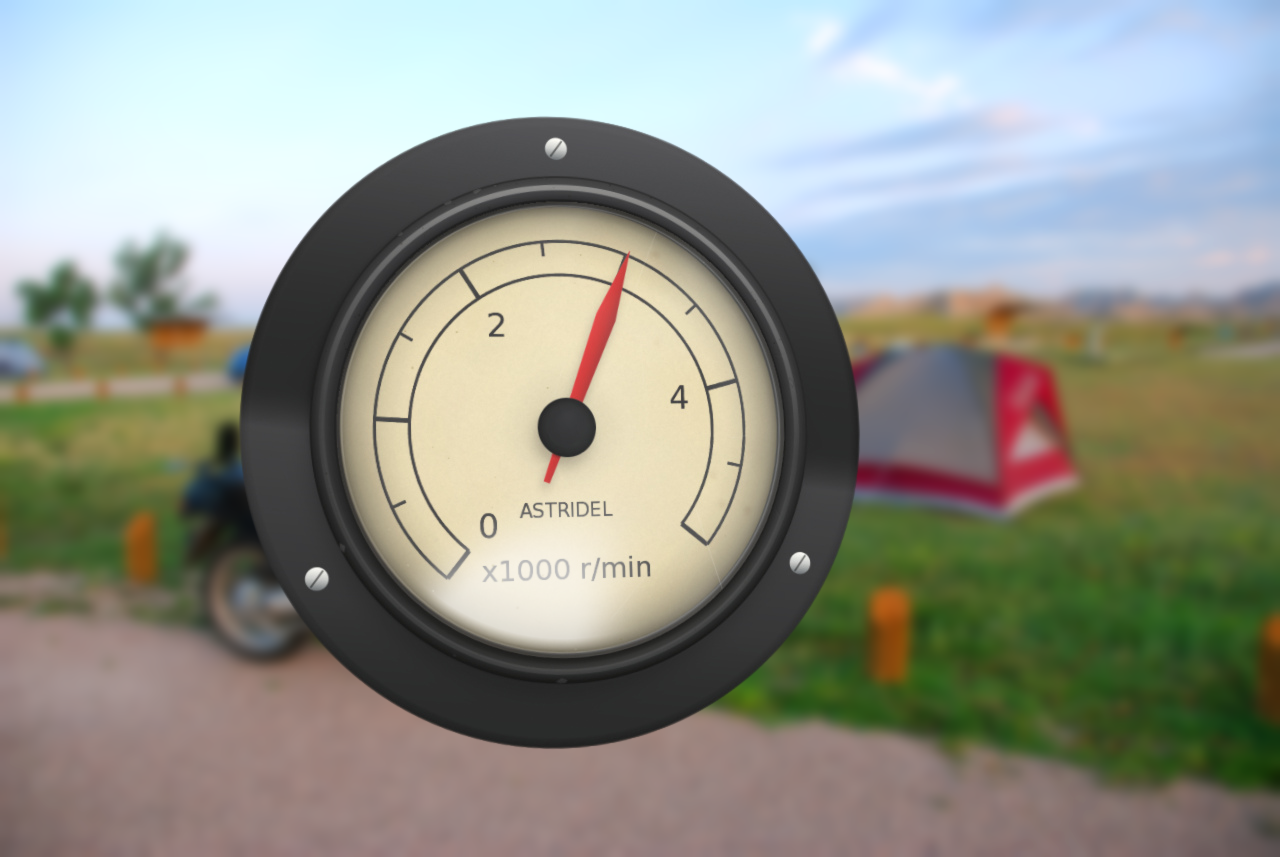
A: 3000 rpm
